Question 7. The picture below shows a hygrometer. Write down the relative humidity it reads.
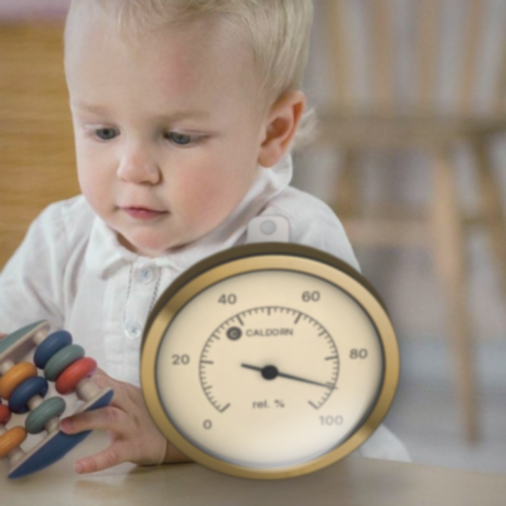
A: 90 %
